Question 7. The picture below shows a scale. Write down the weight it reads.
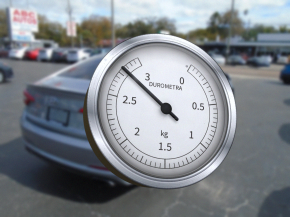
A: 2.8 kg
